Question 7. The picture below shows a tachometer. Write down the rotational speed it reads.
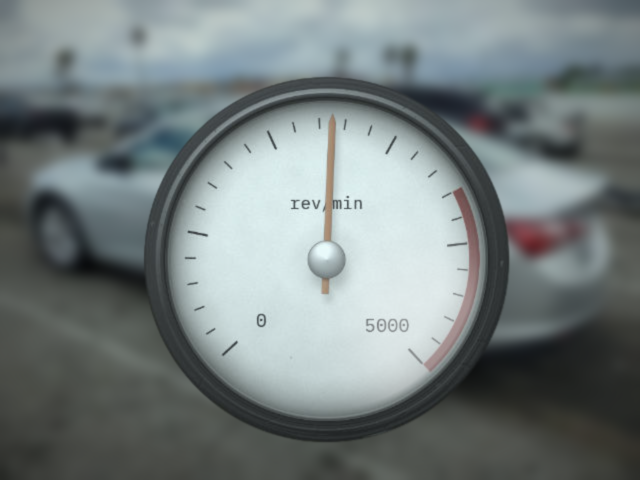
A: 2500 rpm
